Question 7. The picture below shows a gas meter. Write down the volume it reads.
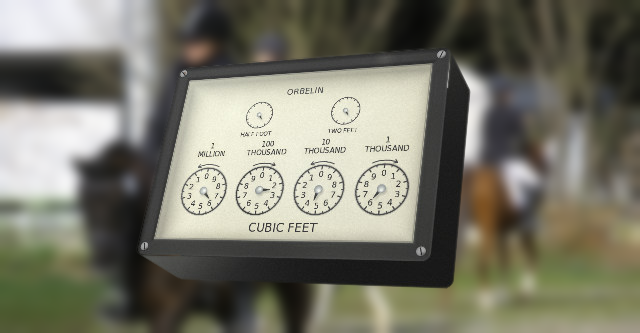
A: 624600 ft³
